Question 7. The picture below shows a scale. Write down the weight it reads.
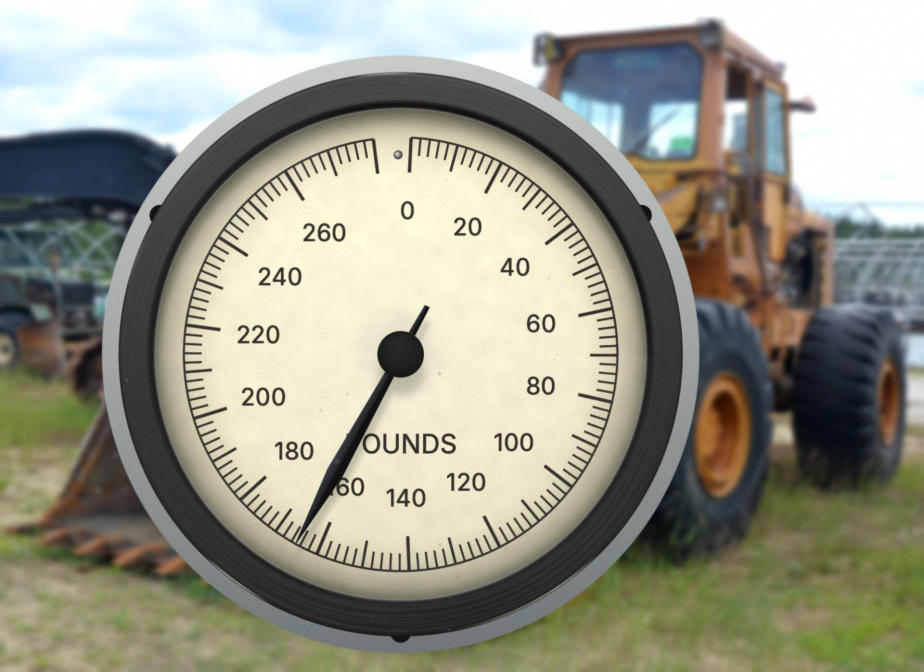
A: 165 lb
